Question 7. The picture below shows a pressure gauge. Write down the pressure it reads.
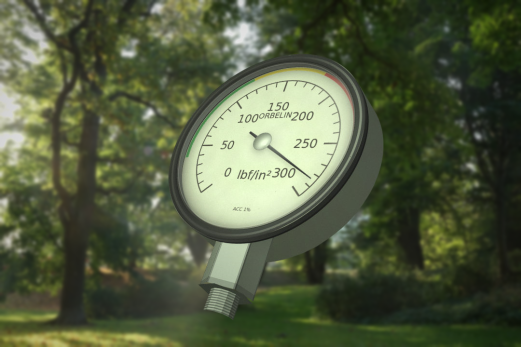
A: 285 psi
